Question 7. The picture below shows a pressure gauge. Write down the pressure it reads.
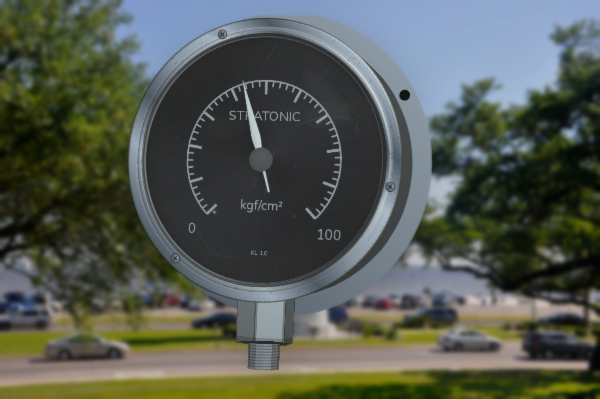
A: 44 kg/cm²
